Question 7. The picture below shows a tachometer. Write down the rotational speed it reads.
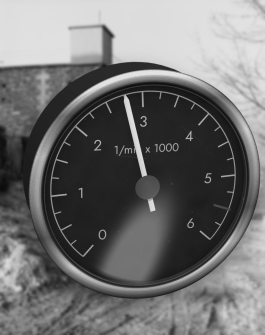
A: 2750 rpm
